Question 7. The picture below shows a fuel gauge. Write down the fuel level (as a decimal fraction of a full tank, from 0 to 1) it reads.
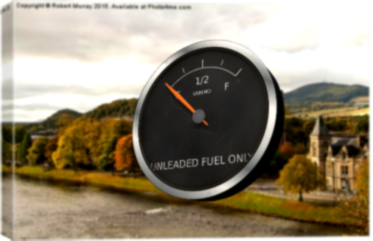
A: 0
